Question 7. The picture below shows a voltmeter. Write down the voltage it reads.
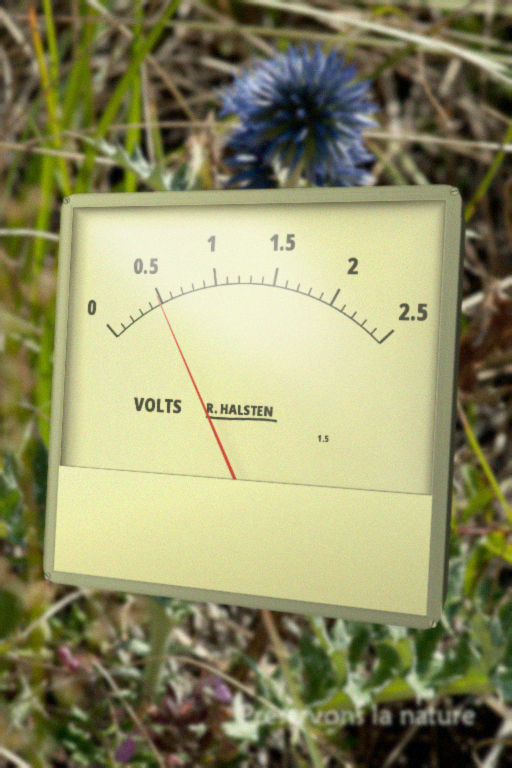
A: 0.5 V
